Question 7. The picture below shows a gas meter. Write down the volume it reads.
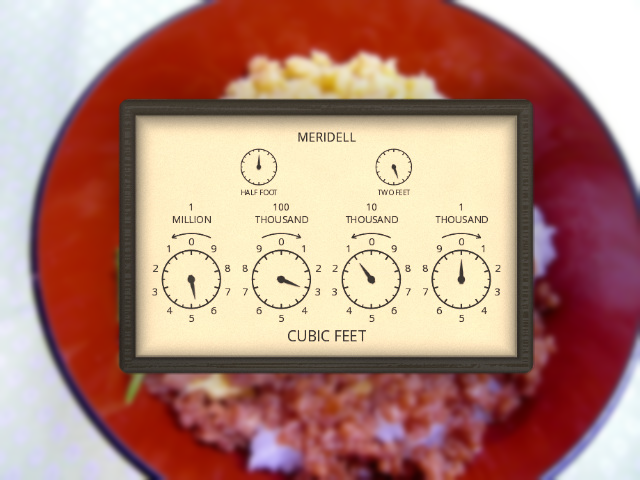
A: 531000 ft³
